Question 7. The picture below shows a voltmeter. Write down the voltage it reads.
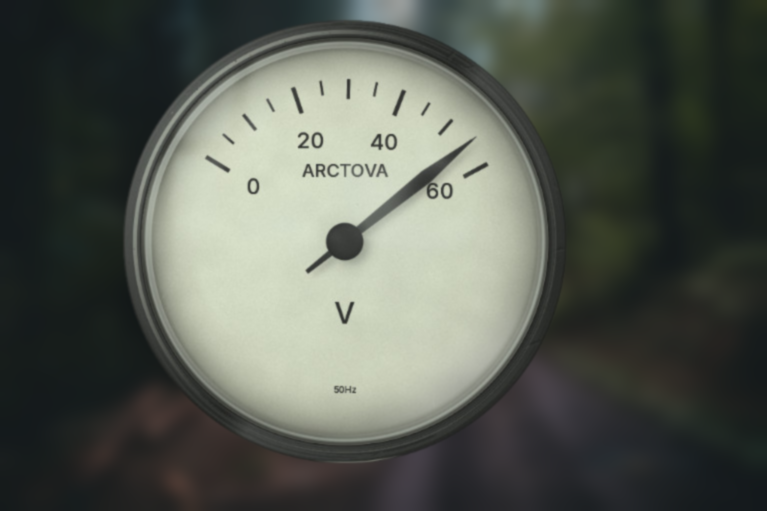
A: 55 V
